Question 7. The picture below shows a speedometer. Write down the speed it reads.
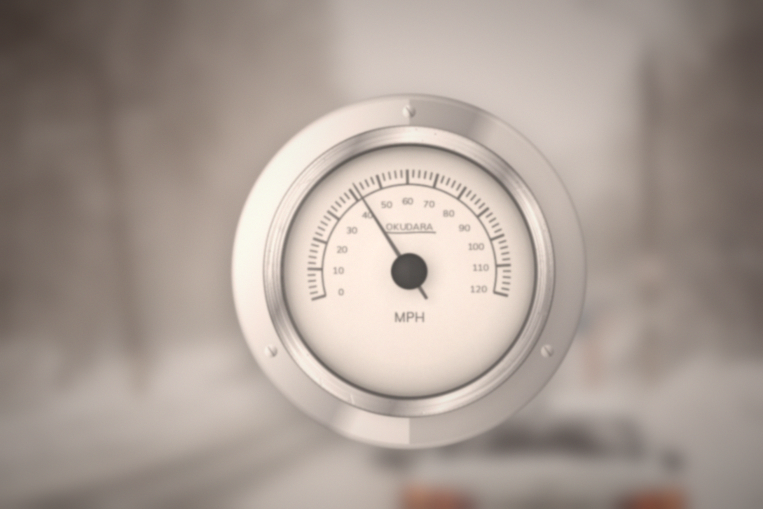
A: 42 mph
